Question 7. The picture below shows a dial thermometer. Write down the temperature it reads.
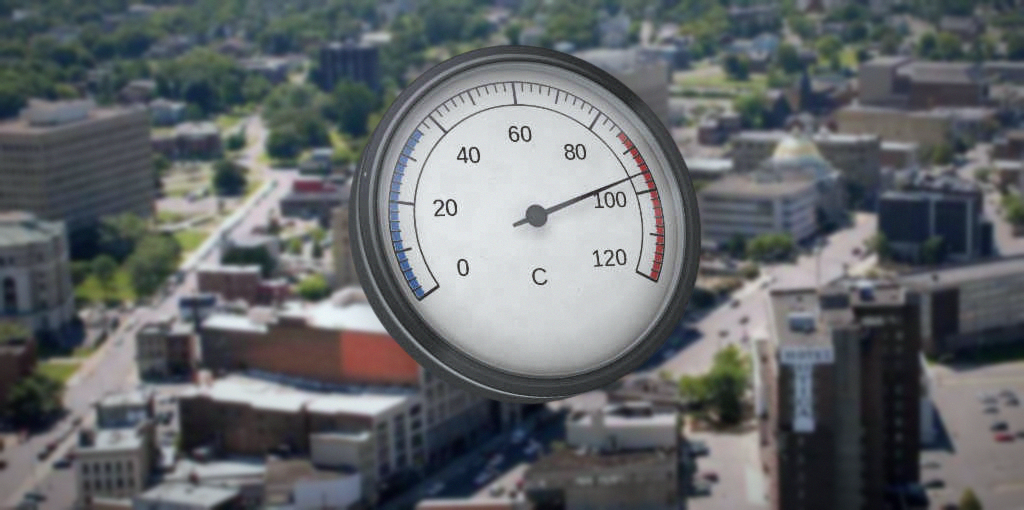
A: 96 °C
